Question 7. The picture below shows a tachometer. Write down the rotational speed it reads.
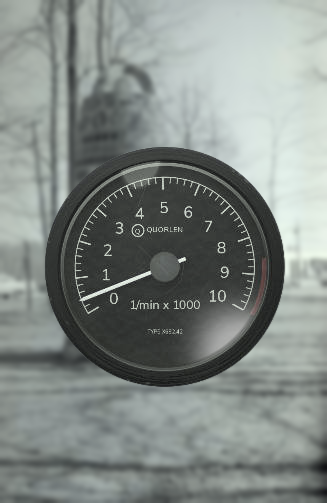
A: 400 rpm
